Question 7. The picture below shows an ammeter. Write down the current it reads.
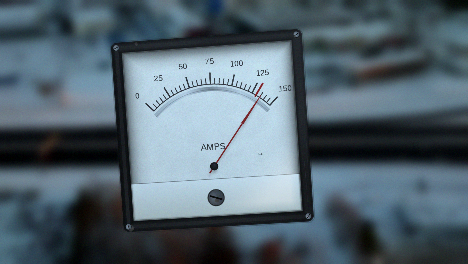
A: 135 A
